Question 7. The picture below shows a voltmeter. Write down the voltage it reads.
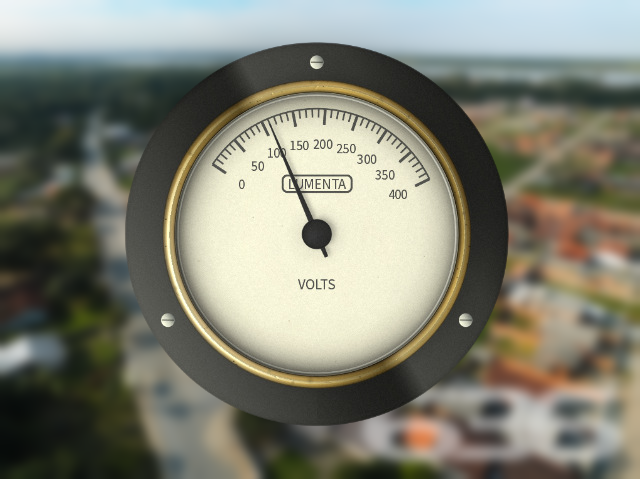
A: 110 V
